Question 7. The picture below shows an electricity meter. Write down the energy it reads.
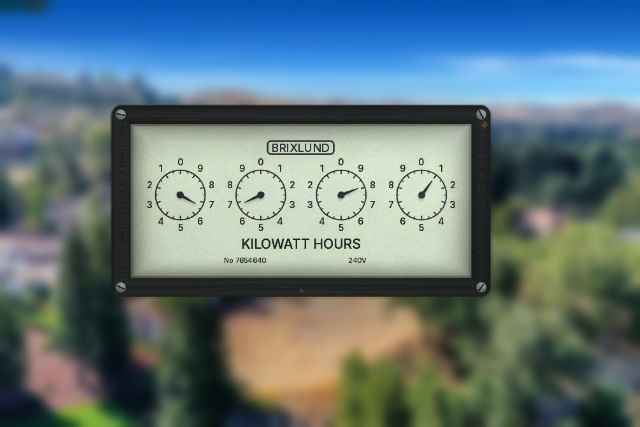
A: 6681 kWh
